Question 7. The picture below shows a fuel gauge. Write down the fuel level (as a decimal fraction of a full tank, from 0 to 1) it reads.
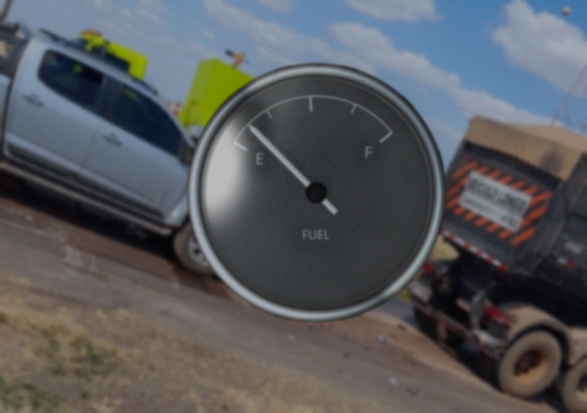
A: 0.125
